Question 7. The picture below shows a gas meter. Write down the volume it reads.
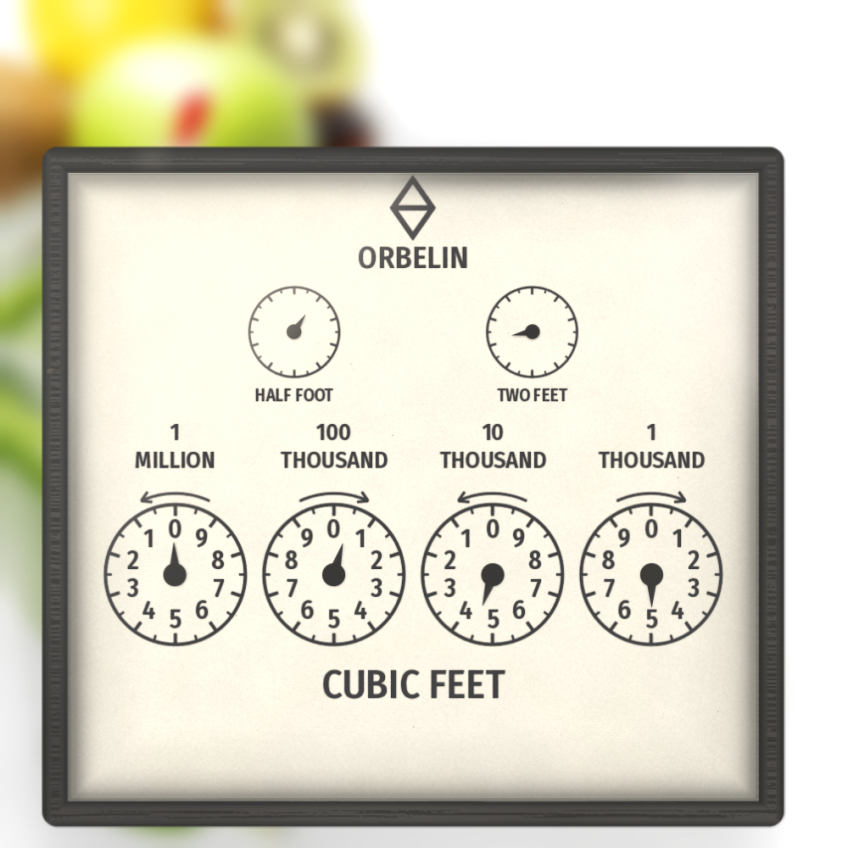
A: 4500 ft³
